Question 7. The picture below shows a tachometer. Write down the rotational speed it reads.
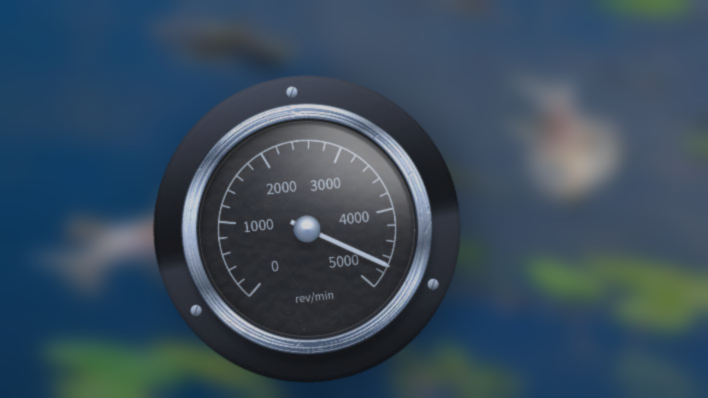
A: 4700 rpm
